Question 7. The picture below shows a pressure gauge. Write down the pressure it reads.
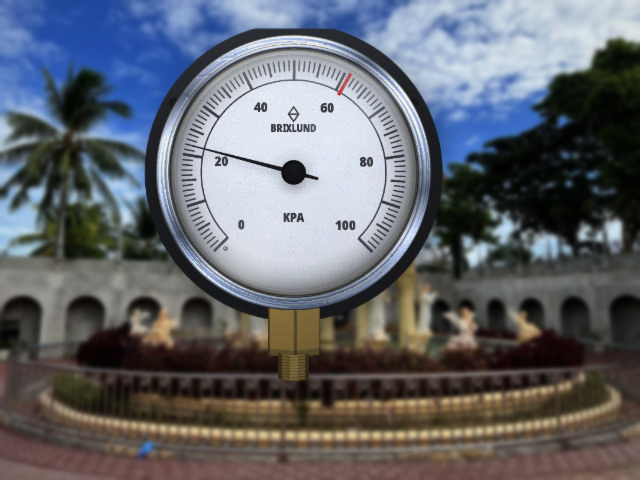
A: 22 kPa
